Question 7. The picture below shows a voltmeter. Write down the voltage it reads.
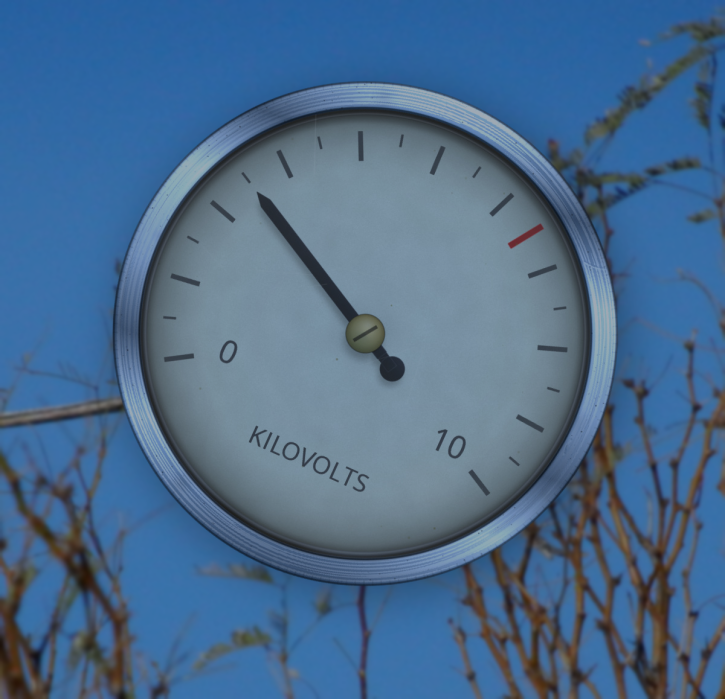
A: 2.5 kV
